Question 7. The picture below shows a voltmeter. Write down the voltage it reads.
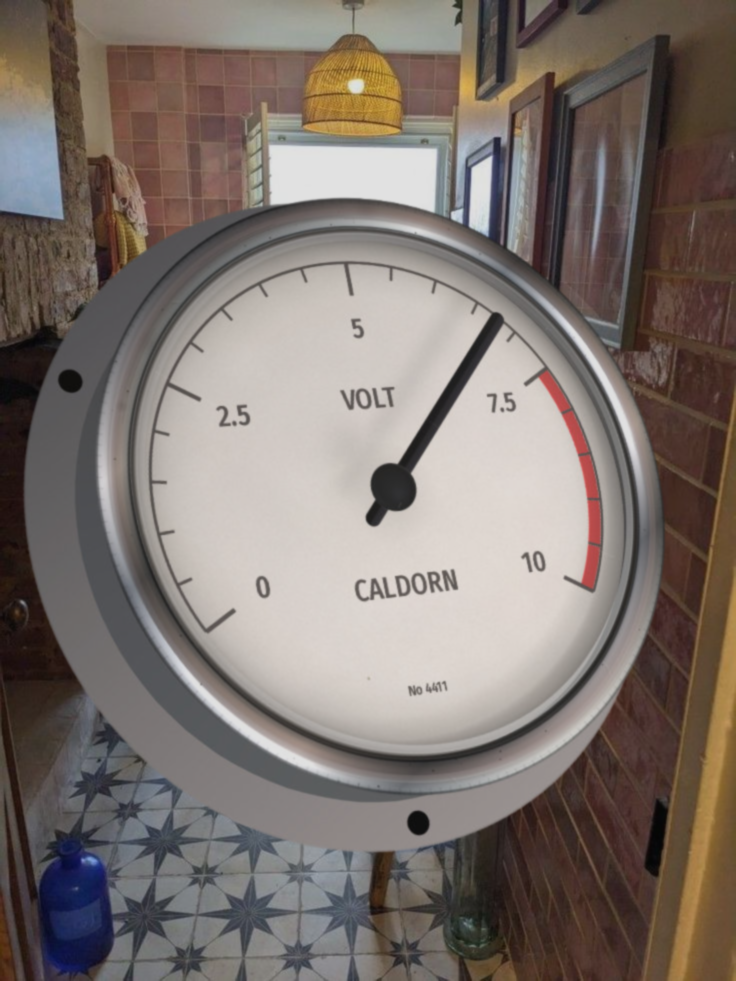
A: 6.75 V
